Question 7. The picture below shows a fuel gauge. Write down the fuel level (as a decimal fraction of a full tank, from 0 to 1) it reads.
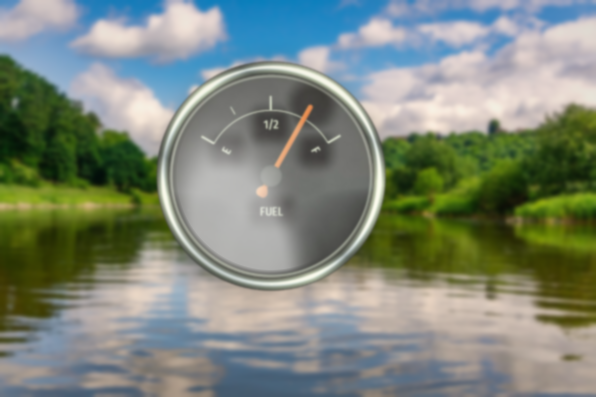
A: 0.75
